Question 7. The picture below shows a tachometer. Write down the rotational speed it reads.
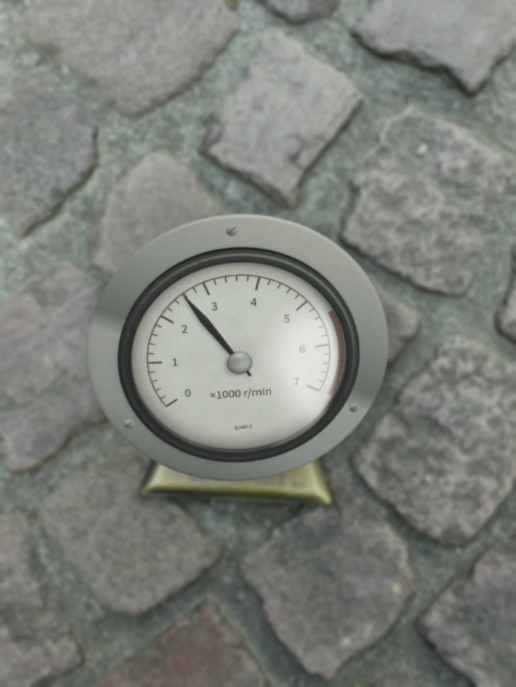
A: 2600 rpm
